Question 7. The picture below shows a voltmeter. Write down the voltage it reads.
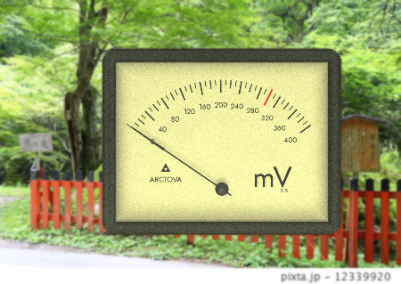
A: 0 mV
